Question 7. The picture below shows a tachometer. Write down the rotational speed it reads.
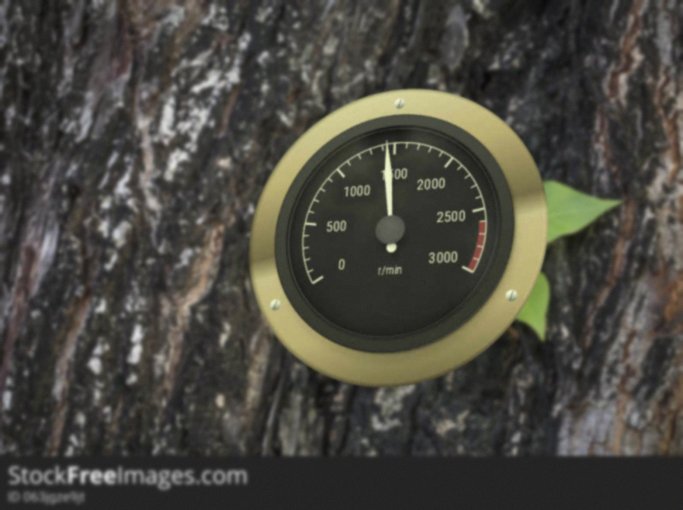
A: 1450 rpm
